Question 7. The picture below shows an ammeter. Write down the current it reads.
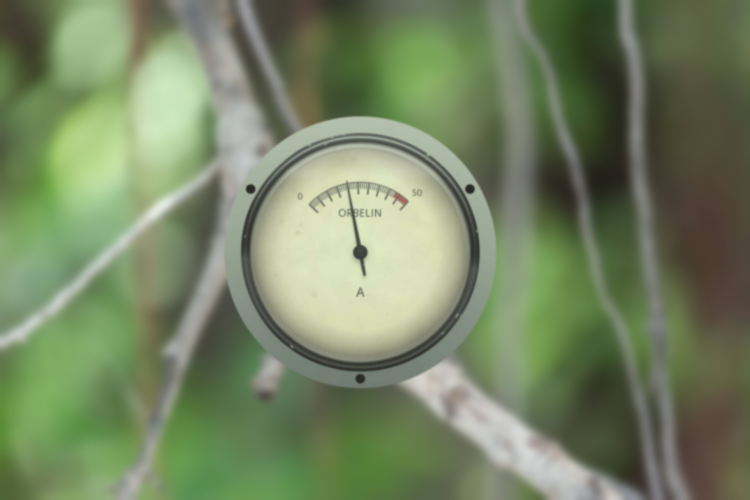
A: 20 A
